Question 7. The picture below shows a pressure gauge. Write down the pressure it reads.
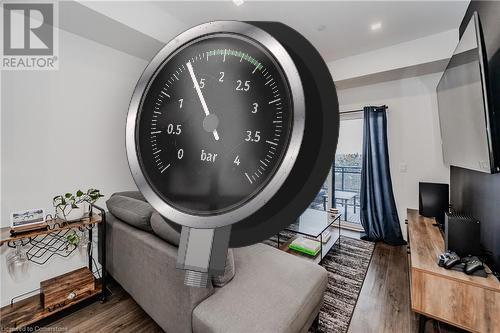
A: 1.5 bar
